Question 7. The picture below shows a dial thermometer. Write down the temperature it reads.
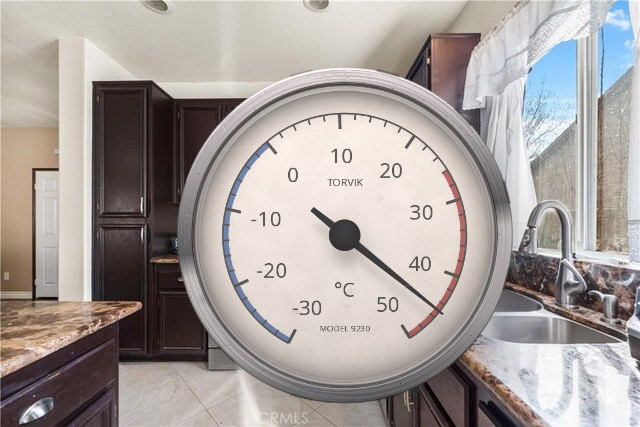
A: 45 °C
